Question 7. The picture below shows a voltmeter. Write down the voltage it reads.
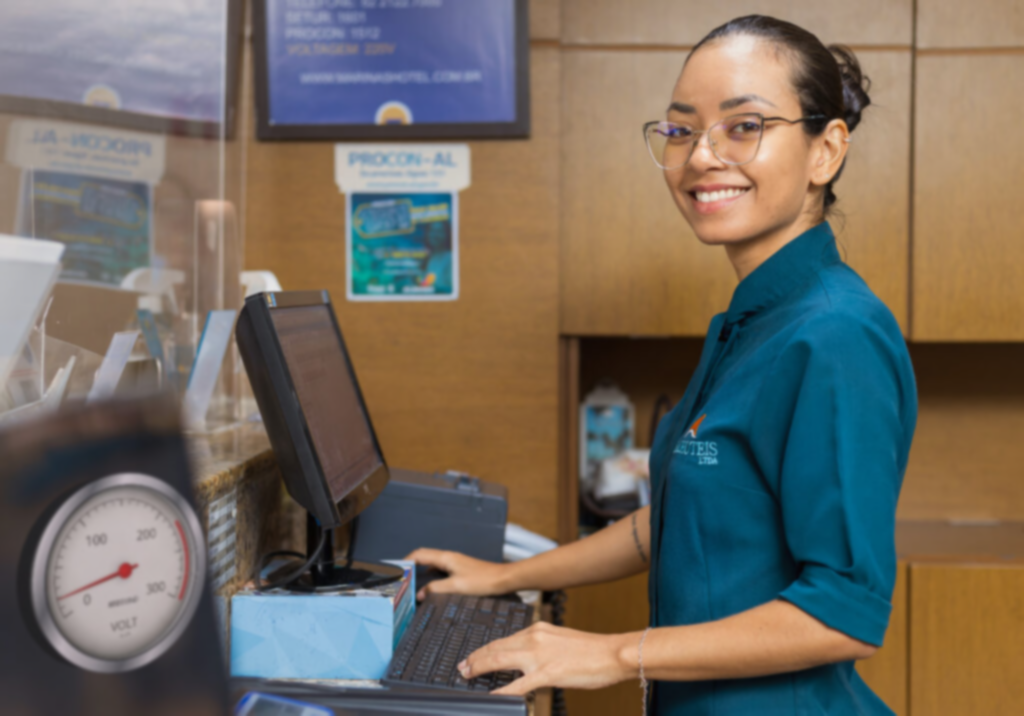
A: 20 V
